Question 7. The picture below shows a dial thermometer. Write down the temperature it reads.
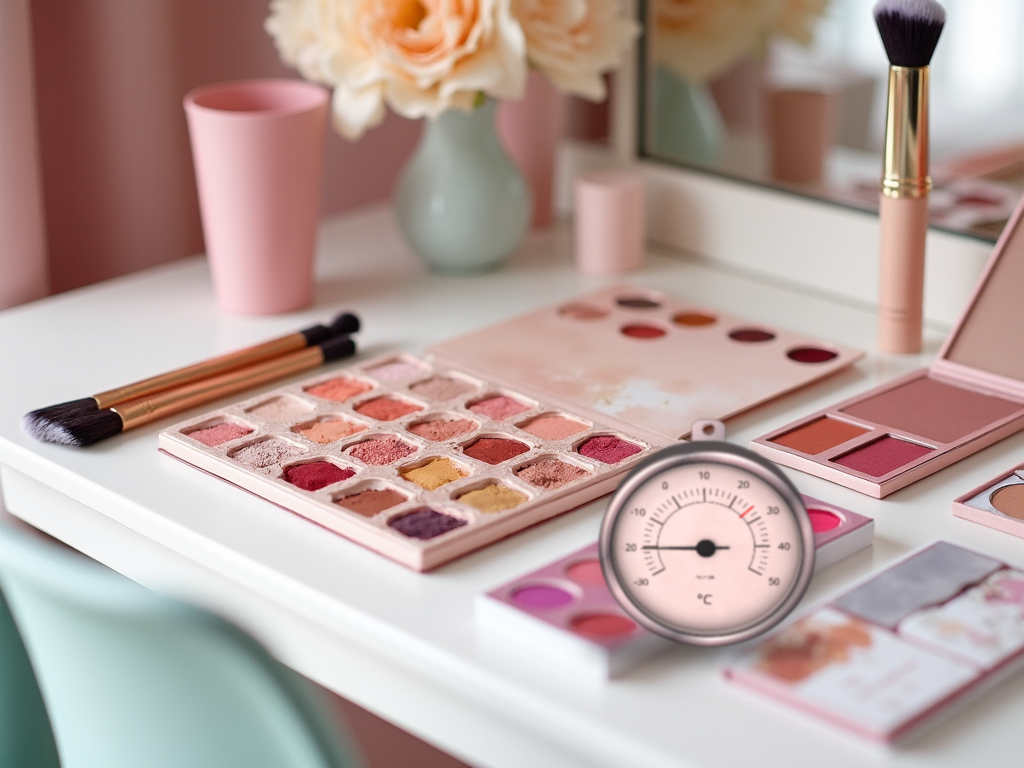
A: -20 °C
